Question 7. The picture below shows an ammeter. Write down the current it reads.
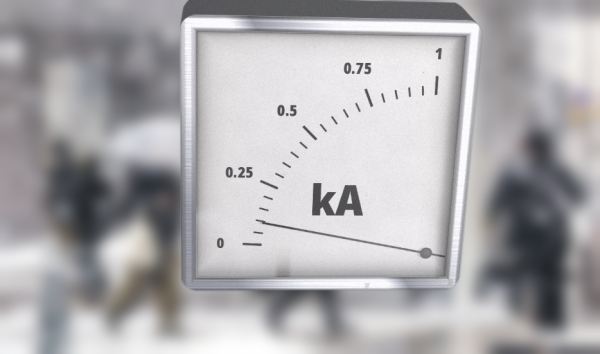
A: 0.1 kA
